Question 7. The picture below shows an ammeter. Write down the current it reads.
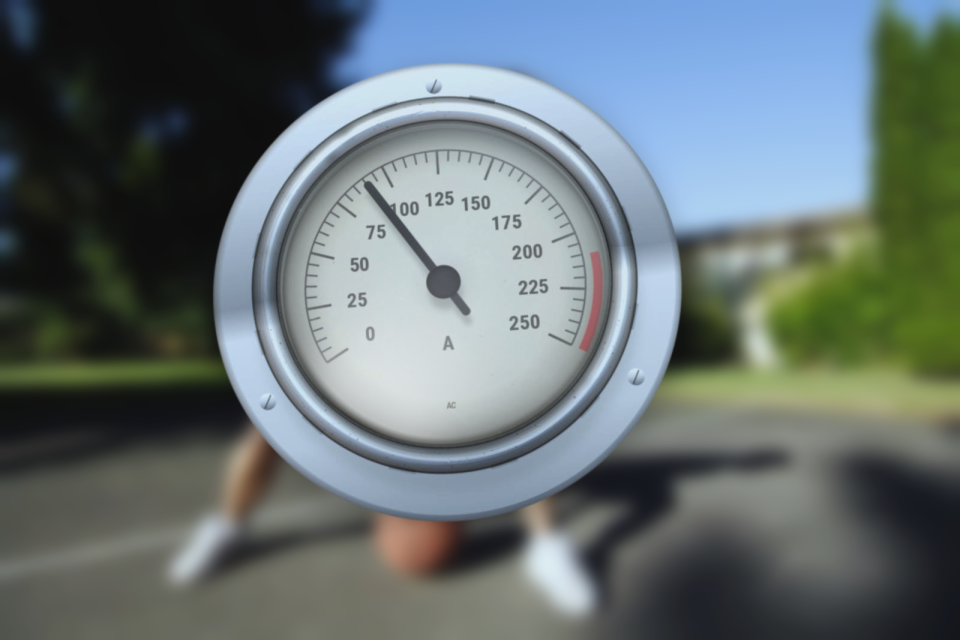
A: 90 A
